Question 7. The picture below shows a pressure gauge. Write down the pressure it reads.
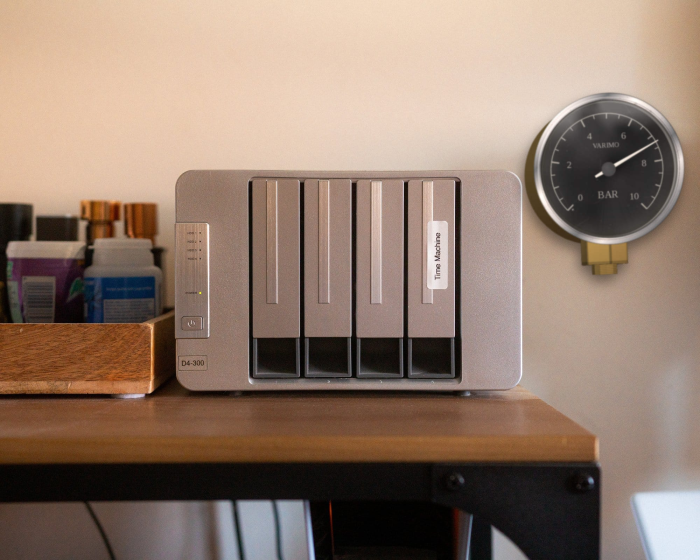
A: 7.25 bar
